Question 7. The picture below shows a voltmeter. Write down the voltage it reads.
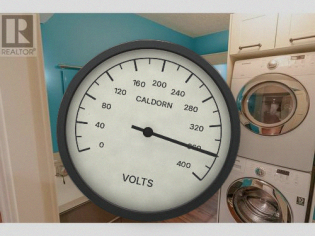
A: 360 V
